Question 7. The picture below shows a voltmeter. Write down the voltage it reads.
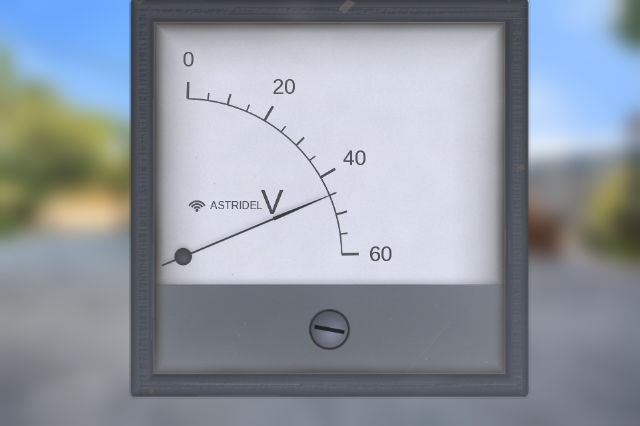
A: 45 V
